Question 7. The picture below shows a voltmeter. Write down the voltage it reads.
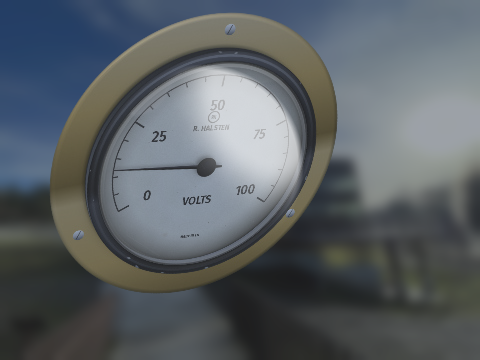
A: 12.5 V
